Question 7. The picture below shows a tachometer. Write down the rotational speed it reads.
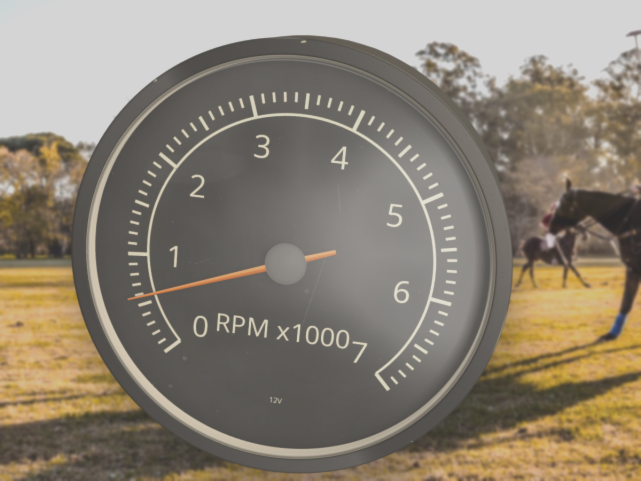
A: 600 rpm
